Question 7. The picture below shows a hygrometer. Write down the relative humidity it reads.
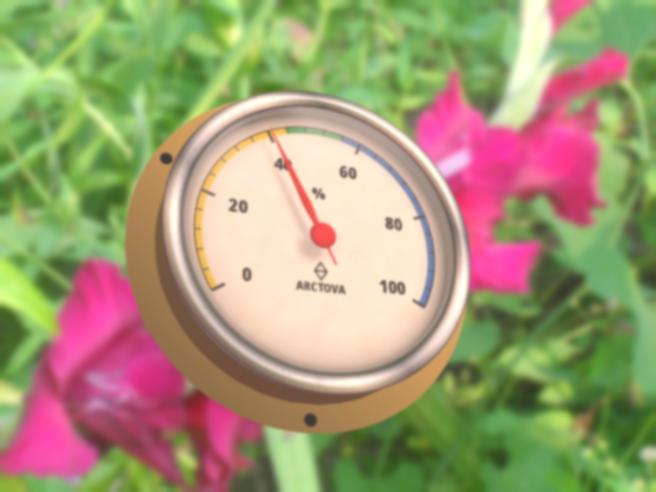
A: 40 %
